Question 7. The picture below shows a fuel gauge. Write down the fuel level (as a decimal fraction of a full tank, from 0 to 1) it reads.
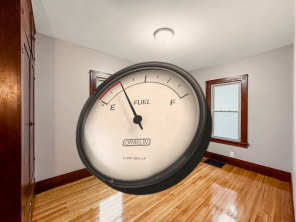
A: 0.25
